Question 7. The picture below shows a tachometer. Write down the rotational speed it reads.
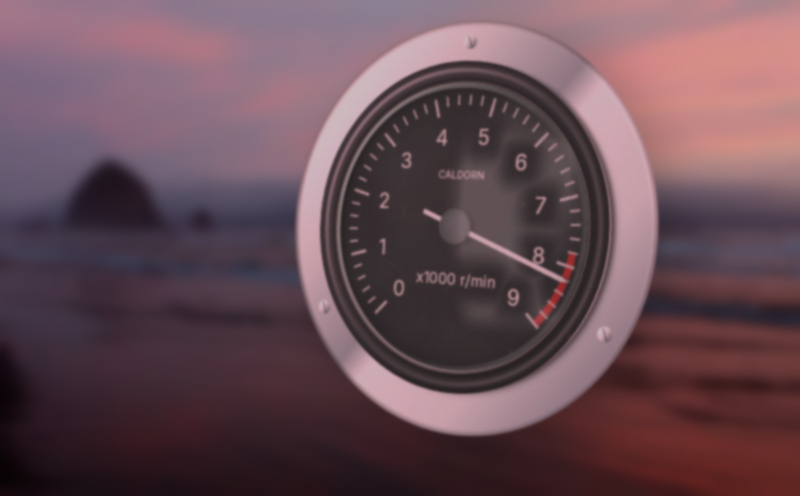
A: 8200 rpm
